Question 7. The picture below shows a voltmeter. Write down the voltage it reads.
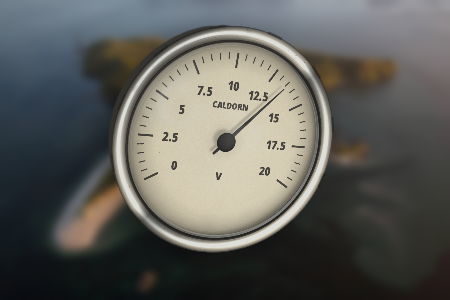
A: 13.5 V
